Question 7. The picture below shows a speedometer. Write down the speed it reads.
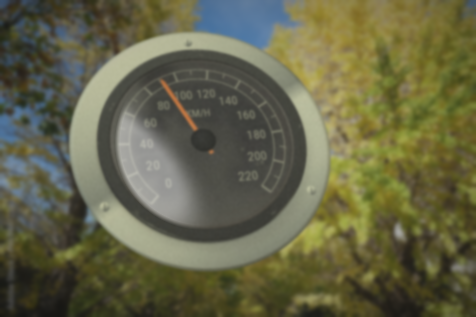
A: 90 km/h
